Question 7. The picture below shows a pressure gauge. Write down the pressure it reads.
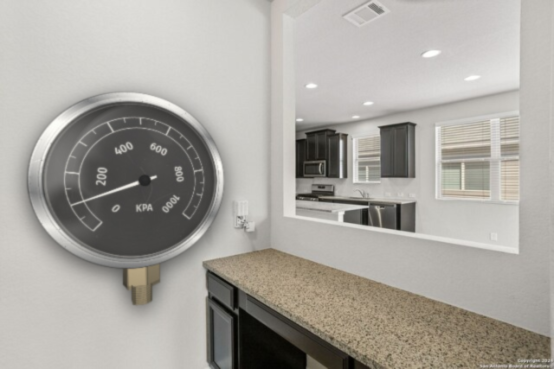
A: 100 kPa
